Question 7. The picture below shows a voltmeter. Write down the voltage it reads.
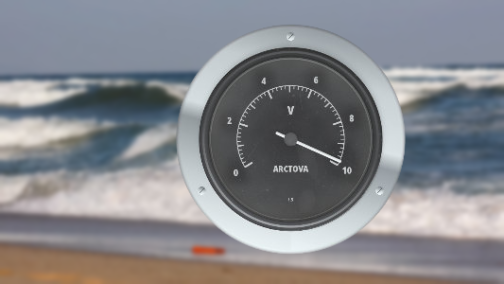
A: 9.8 V
